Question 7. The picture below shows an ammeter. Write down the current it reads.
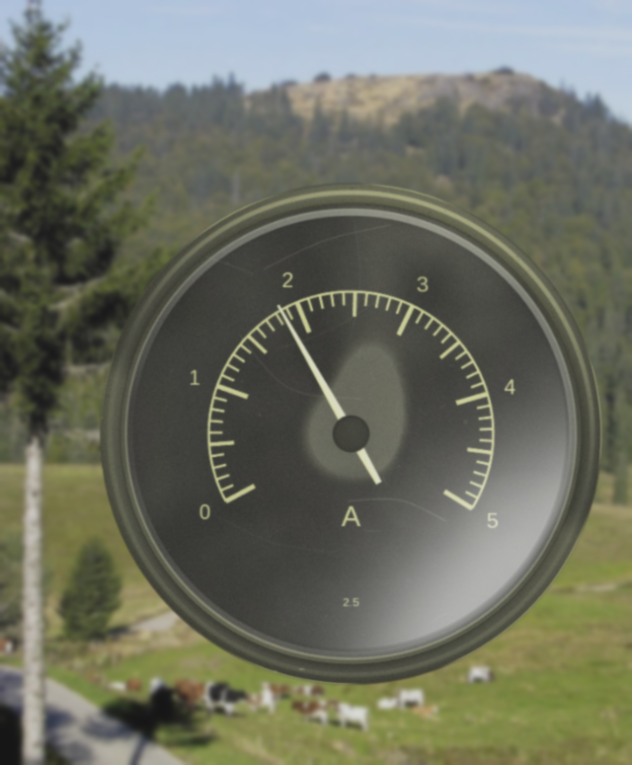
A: 1.85 A
